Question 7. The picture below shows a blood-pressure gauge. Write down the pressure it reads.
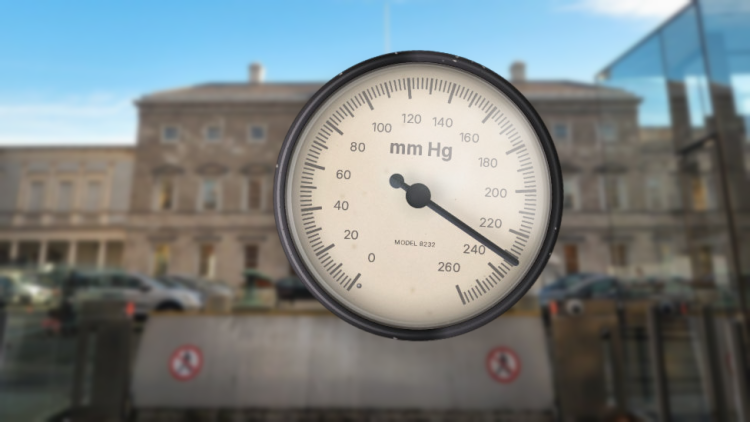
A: 232 mmHg
